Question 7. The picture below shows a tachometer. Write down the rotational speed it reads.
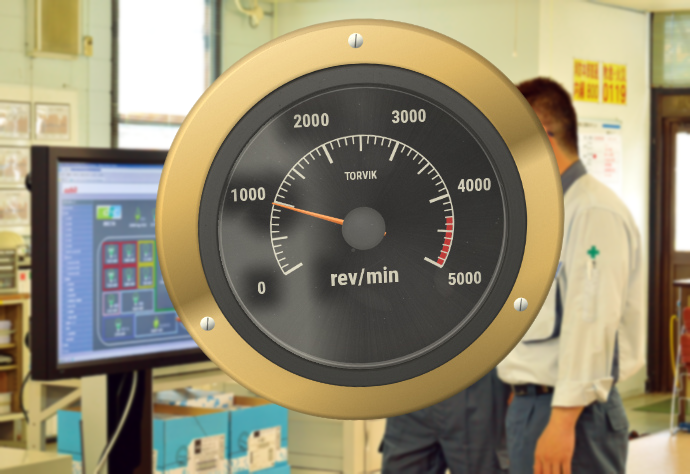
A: 1000 rpm
